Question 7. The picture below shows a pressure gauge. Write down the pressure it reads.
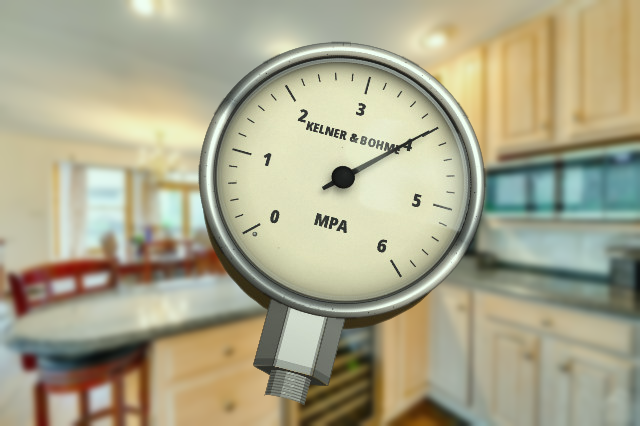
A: 4 MPa
